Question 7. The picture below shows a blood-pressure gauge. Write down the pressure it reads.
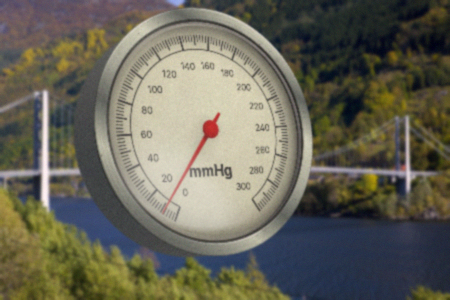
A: 10 mmHg
